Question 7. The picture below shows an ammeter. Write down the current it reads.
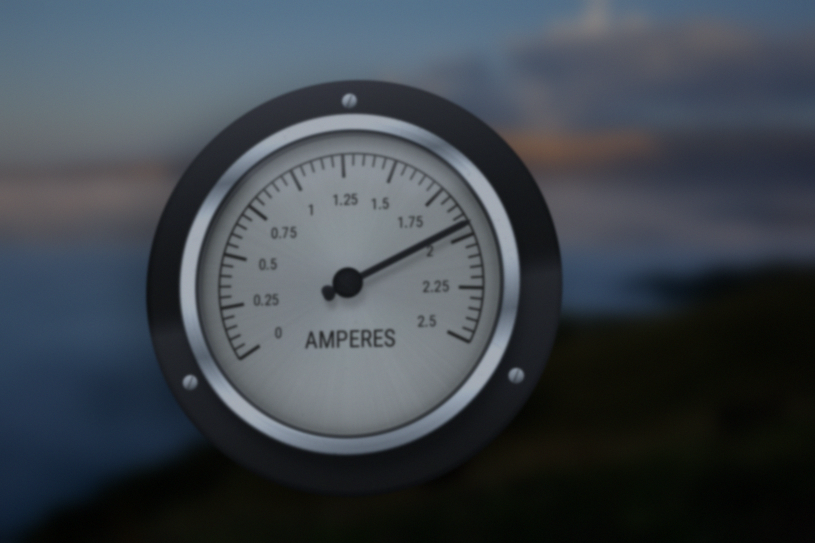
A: 1.95 A
